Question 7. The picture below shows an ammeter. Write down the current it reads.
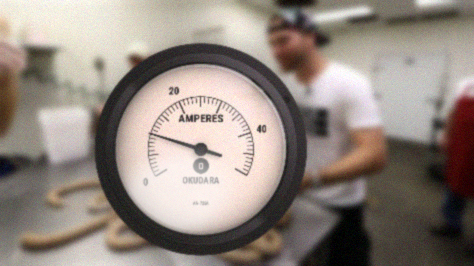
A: 10 A
